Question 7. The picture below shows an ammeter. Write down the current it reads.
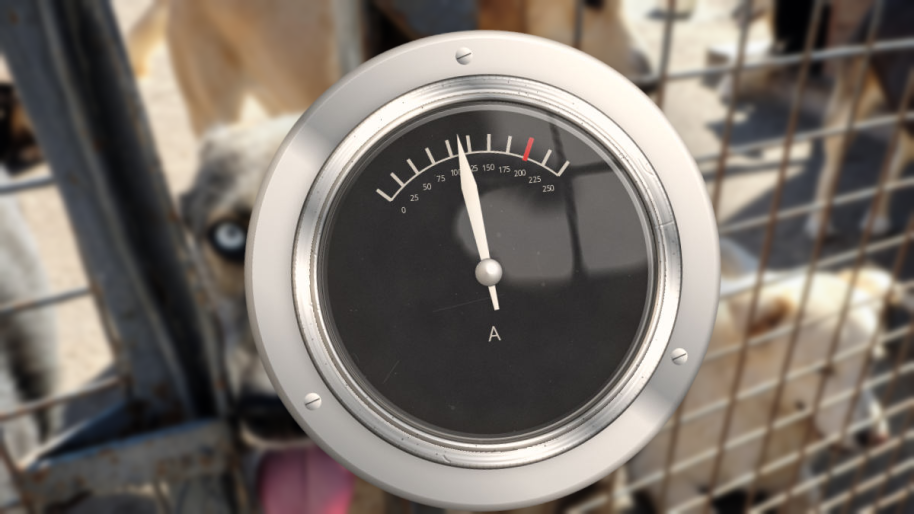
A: 112.5 A
